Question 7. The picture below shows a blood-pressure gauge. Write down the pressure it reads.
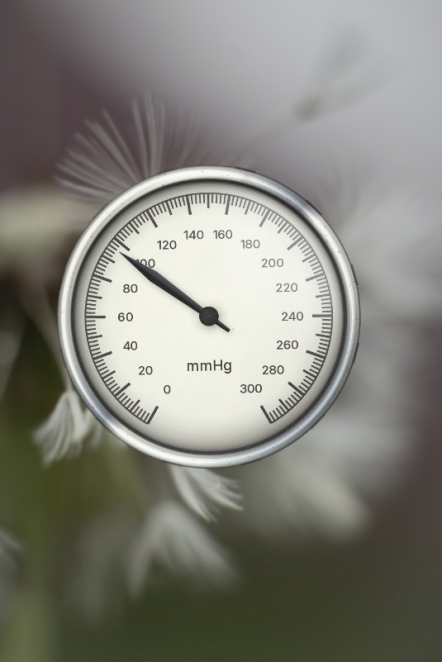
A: 96 mmHg
